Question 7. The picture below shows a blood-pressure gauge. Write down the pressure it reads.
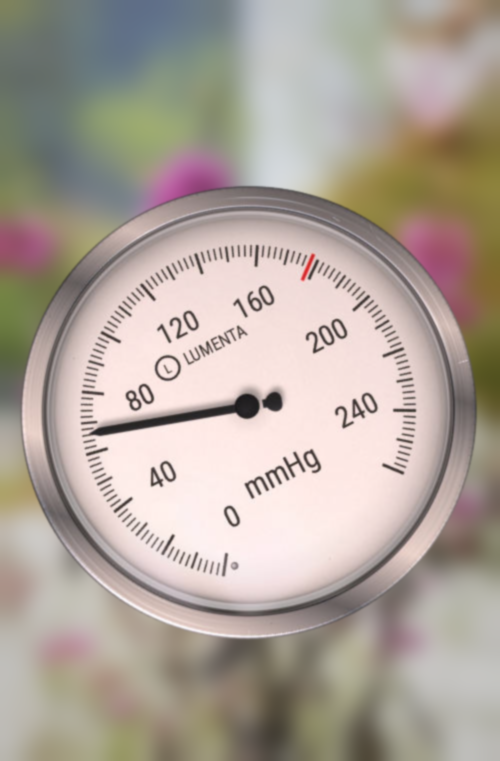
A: 66 mmHg
